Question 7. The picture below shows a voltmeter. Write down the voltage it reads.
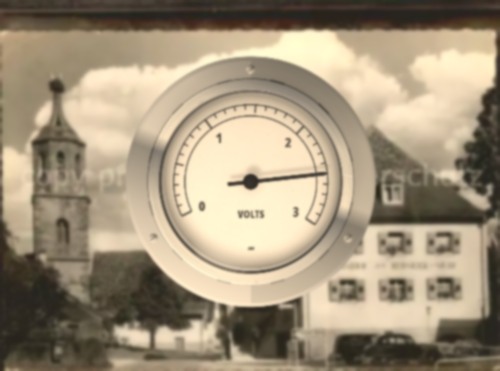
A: 2.5 V
